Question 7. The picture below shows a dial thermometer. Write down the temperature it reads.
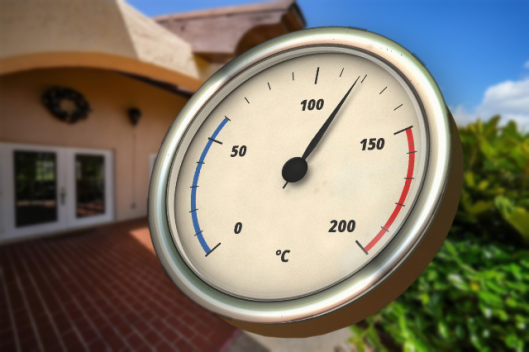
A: 120 °C
